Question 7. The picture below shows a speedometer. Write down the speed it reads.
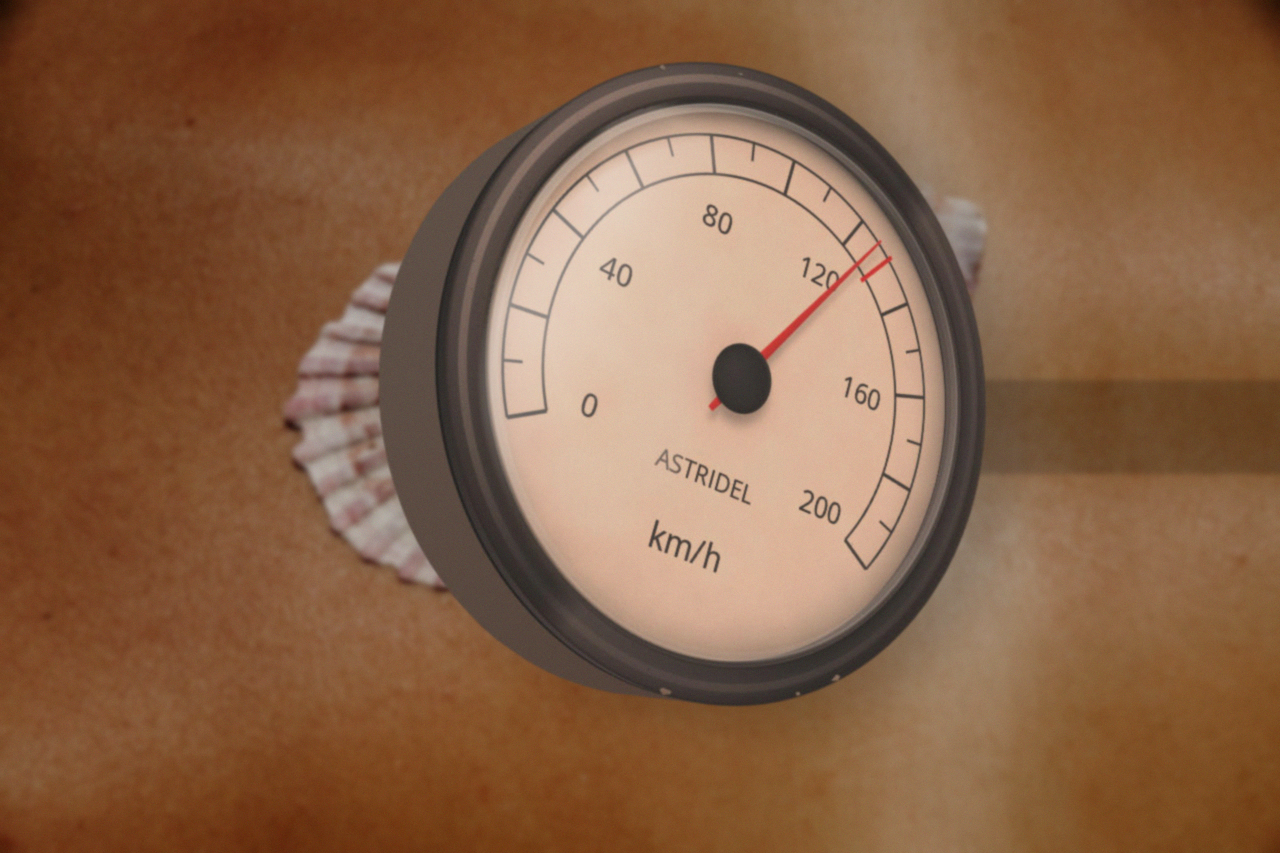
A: 125 km/h
